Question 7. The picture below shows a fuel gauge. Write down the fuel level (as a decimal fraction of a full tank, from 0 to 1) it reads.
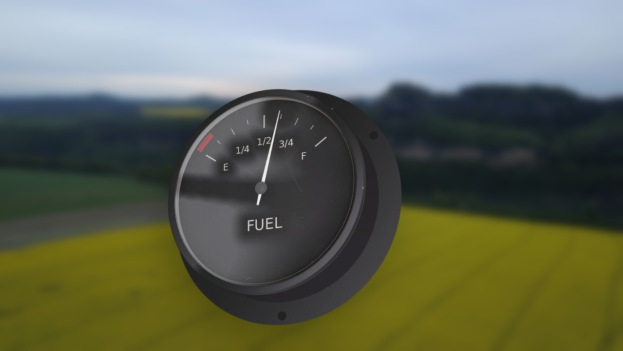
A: 0.625
